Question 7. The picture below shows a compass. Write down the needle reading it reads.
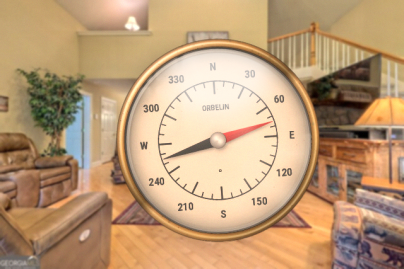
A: 75 °
